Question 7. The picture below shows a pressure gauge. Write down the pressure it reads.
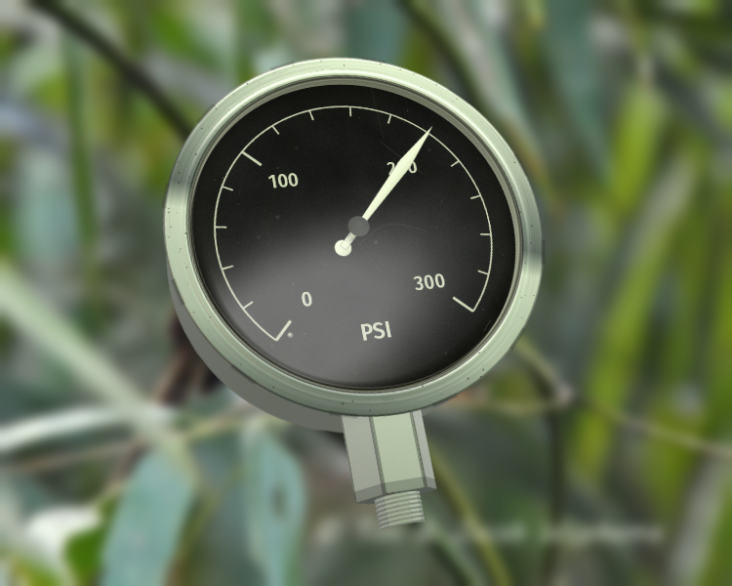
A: 200 psi
